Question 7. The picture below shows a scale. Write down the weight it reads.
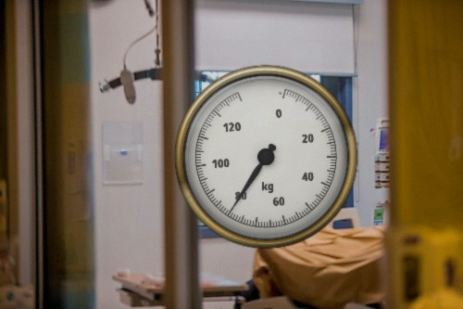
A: 80 kg
